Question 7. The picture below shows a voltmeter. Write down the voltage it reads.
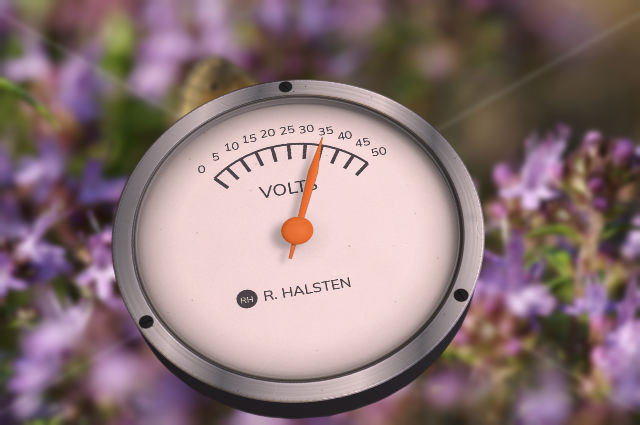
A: 35 V
